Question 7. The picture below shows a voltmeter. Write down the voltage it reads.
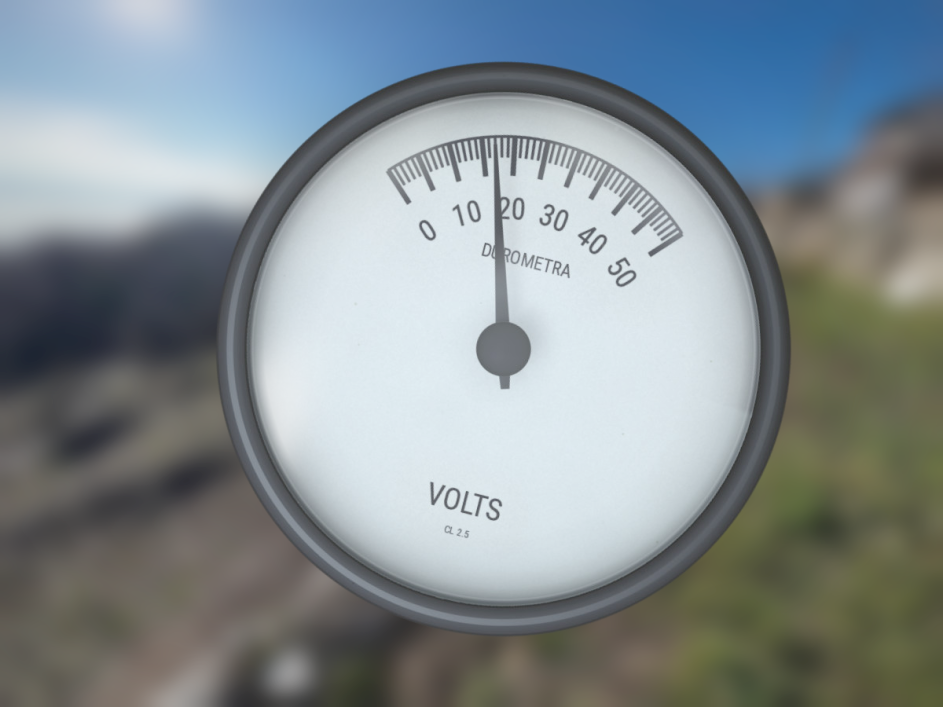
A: 17 V
